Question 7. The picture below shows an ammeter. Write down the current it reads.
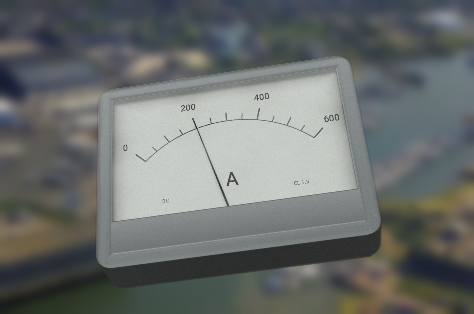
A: 200 A
